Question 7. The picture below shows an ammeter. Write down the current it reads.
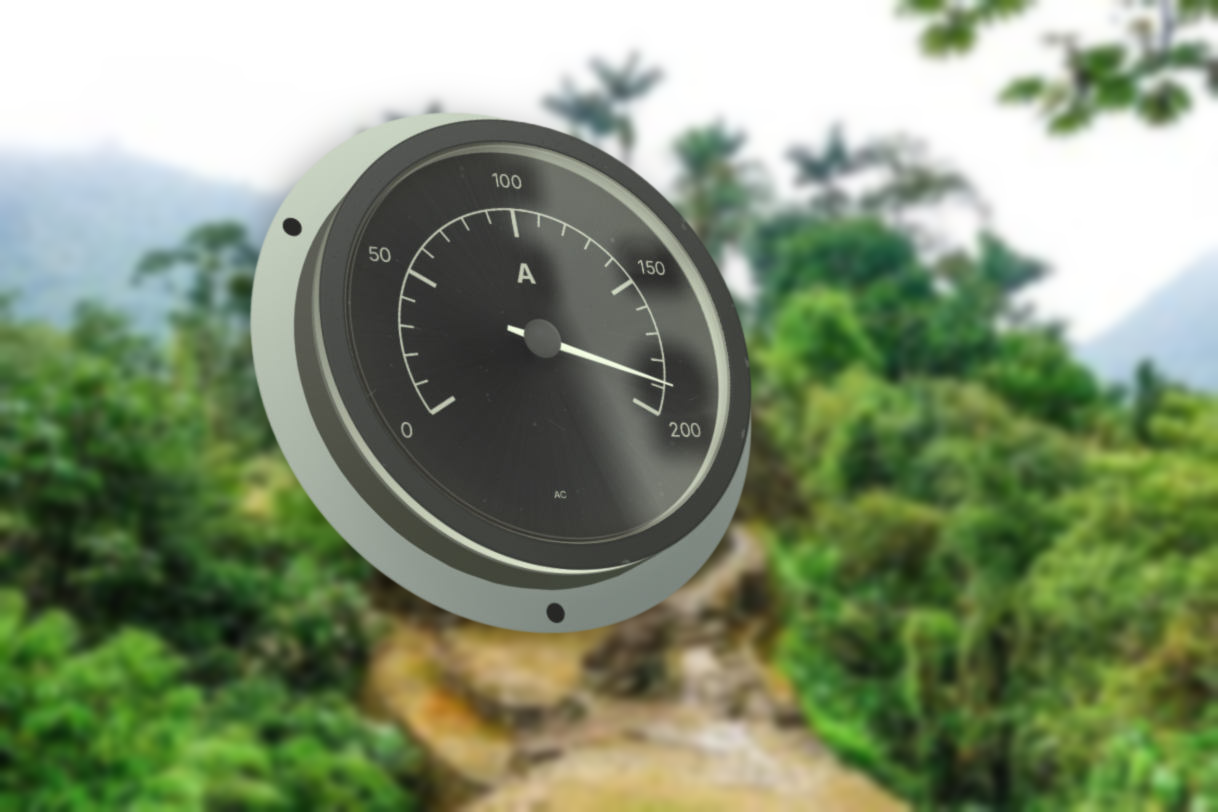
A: 190 A
